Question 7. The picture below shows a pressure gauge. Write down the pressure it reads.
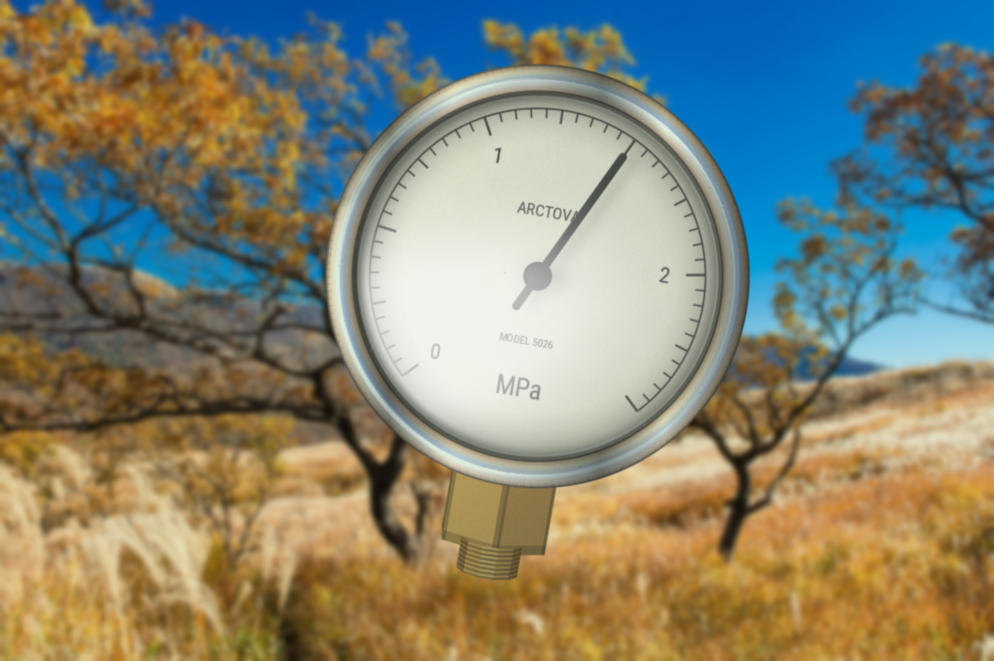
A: 1.5 MPa
